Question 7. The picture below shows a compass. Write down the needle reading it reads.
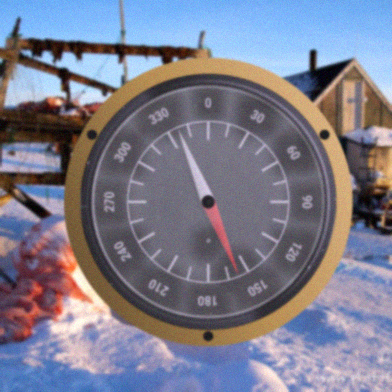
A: 157.5 °
